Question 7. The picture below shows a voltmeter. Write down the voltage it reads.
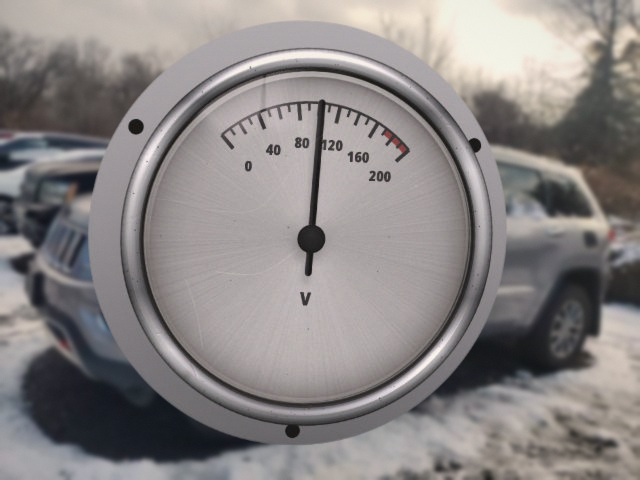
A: 100 V
